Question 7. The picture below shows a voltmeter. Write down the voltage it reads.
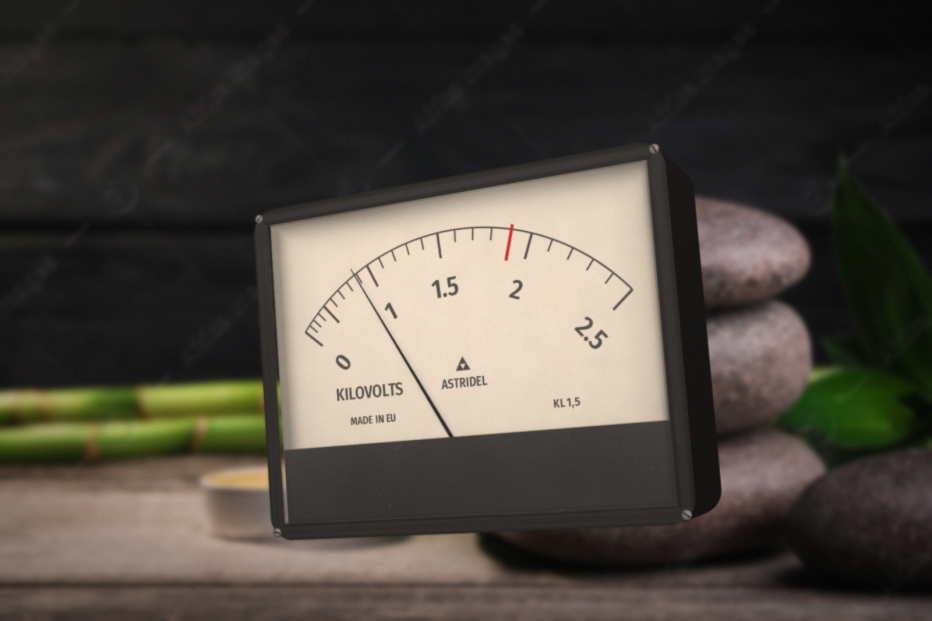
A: 0.9 kV
